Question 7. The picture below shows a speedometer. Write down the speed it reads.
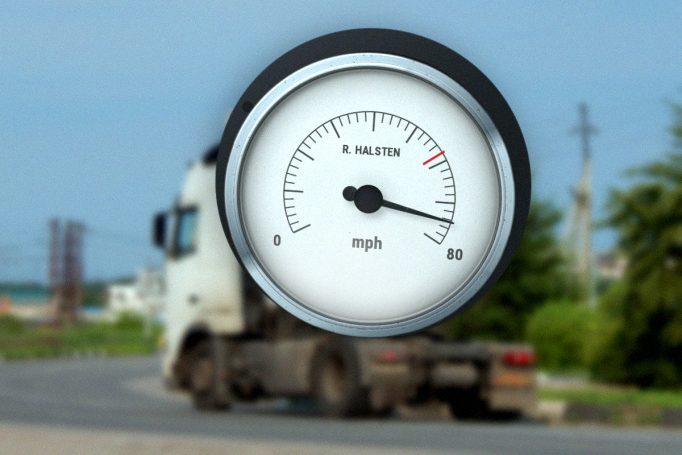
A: 74 mph
